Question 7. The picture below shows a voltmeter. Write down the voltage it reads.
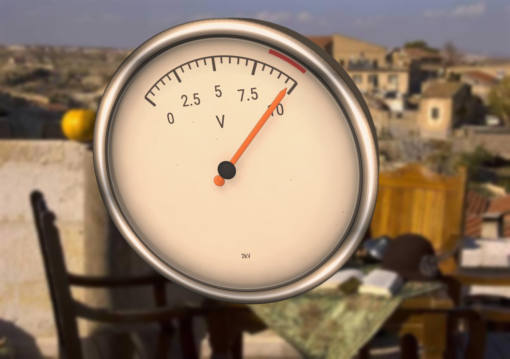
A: 9.75 V
